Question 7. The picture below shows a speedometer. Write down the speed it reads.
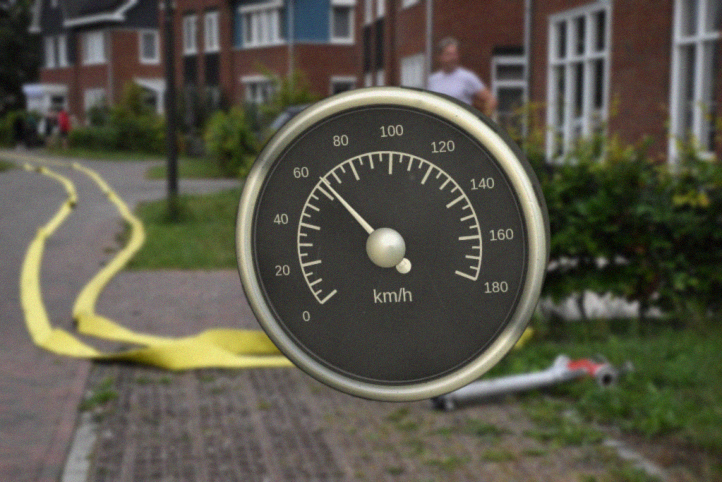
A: 65 km/h
